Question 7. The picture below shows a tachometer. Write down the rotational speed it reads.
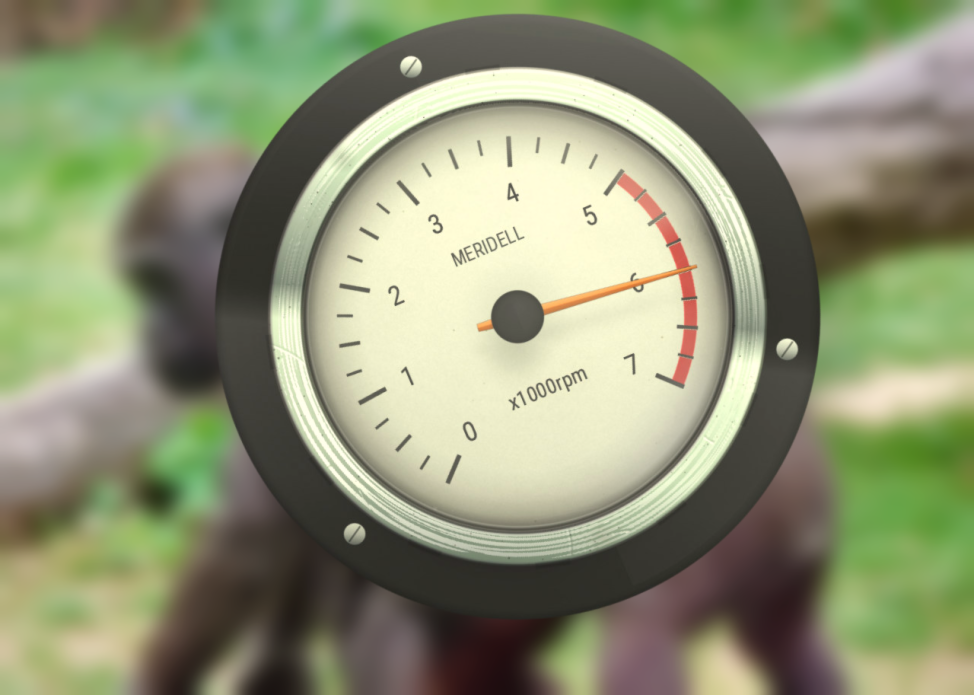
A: 6000 rpm
